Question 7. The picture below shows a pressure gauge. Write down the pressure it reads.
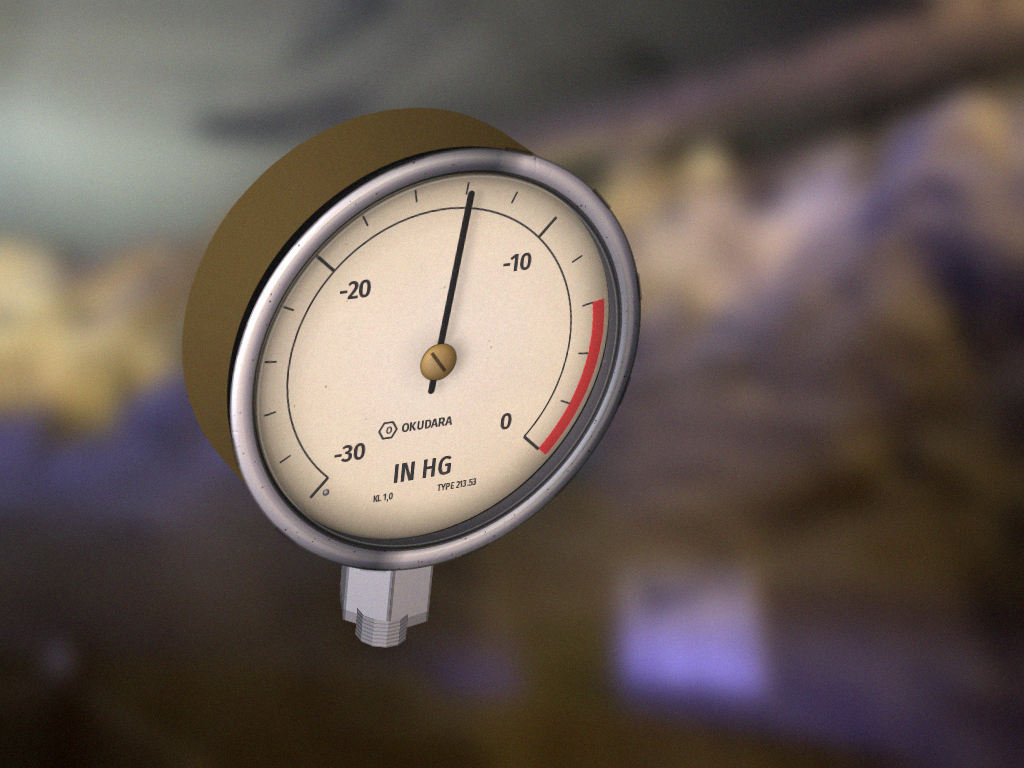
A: -14 inHg
